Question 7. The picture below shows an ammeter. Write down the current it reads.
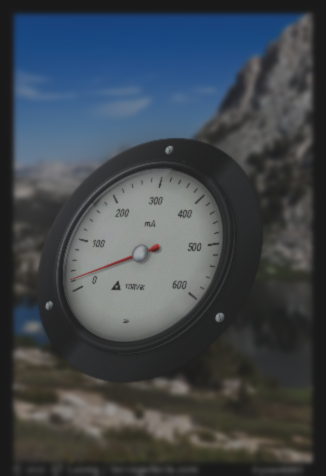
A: 20 mA
